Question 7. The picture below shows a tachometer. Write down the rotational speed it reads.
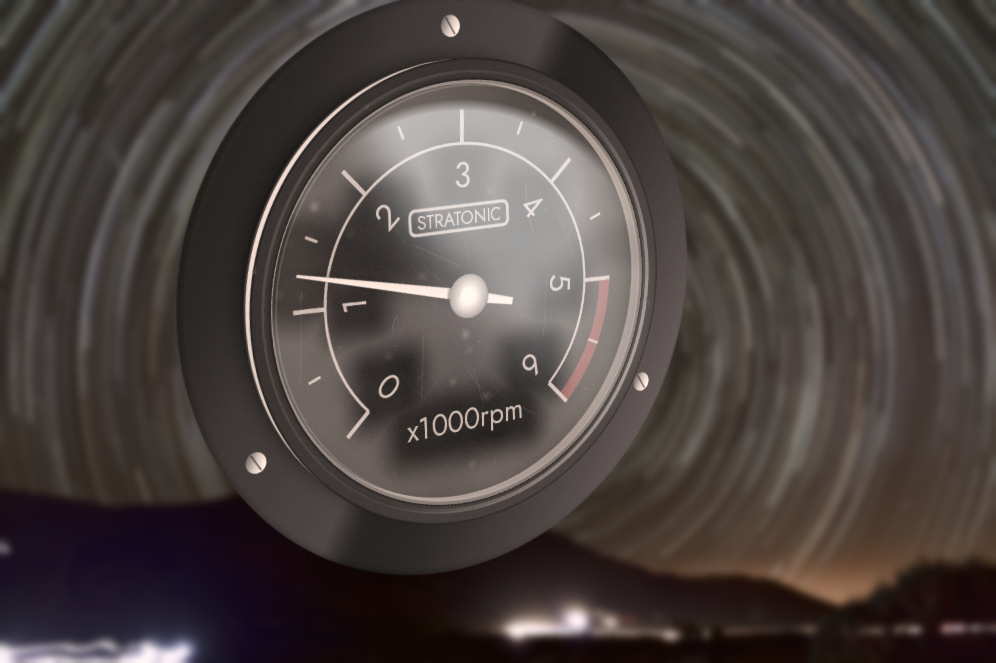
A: 1250 rpm
